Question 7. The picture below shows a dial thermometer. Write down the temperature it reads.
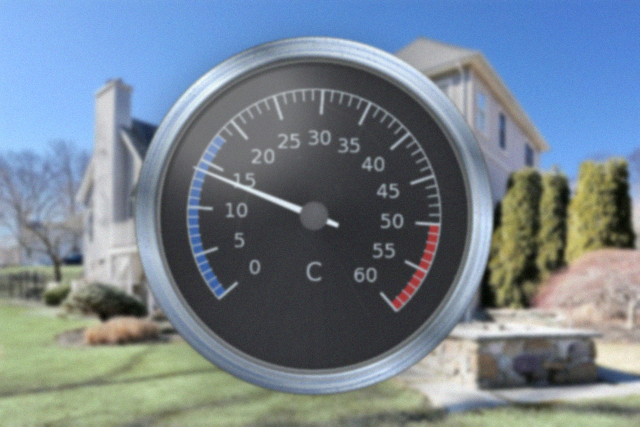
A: 14 °C
